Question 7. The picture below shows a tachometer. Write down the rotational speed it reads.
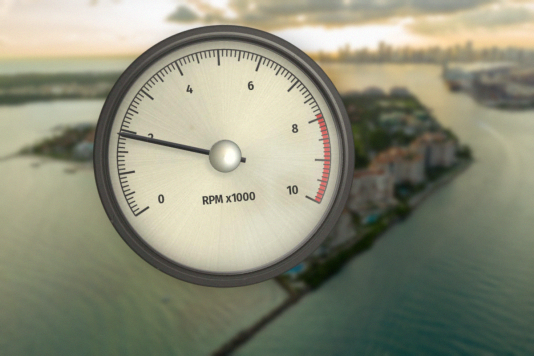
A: 1900 rpm
